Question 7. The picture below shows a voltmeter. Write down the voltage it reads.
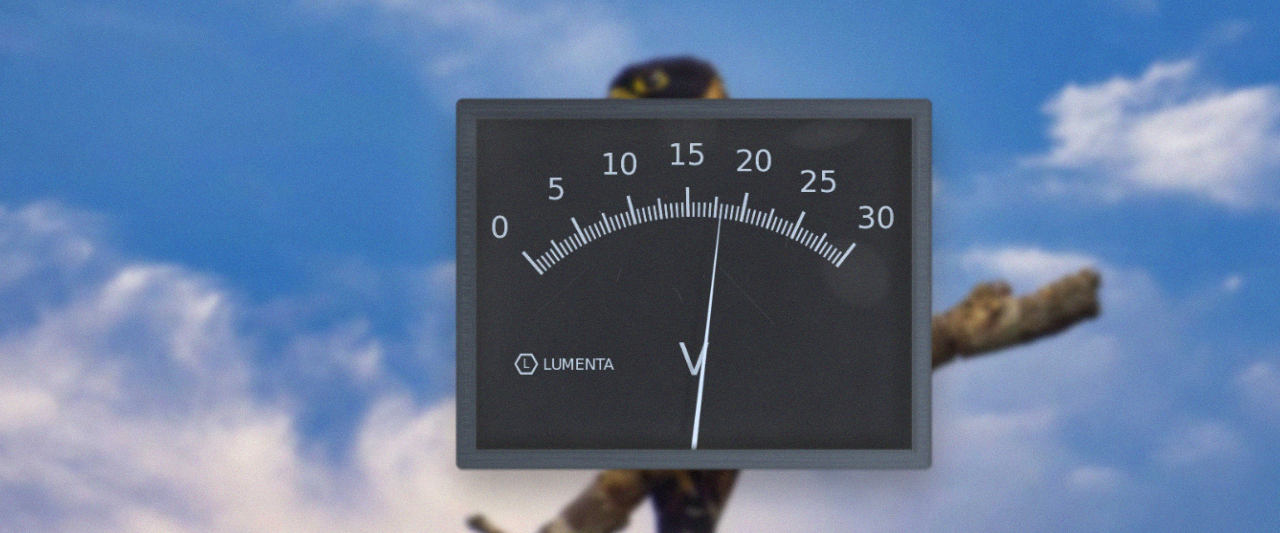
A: 18 V
